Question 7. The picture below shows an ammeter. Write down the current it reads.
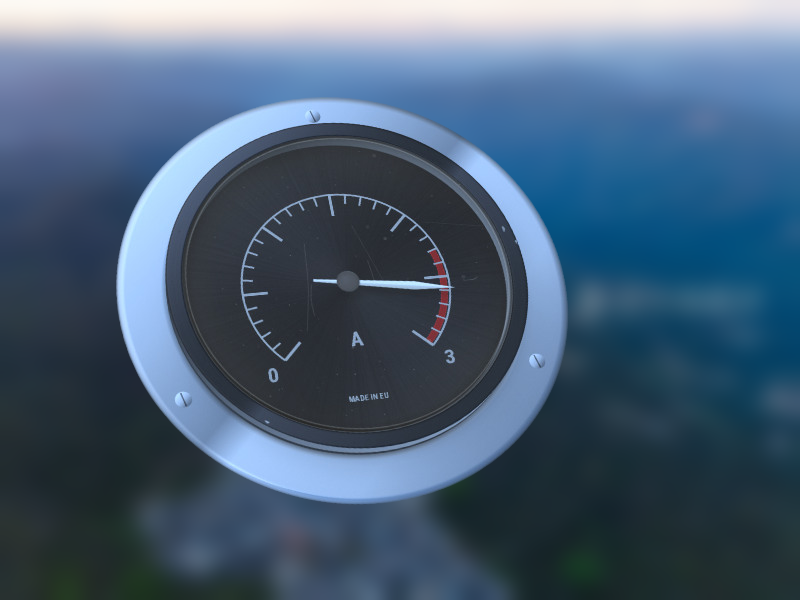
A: 2.6 A
